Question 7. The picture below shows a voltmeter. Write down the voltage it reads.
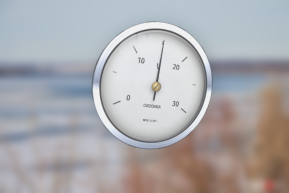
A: 15 V
